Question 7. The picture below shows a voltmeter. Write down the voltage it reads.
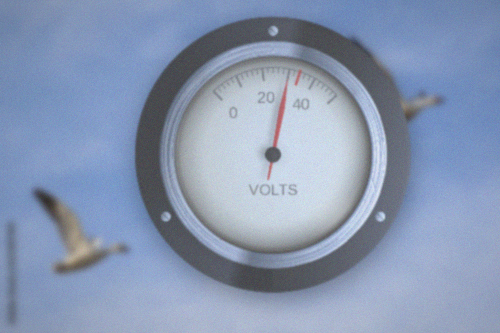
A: 30 V
